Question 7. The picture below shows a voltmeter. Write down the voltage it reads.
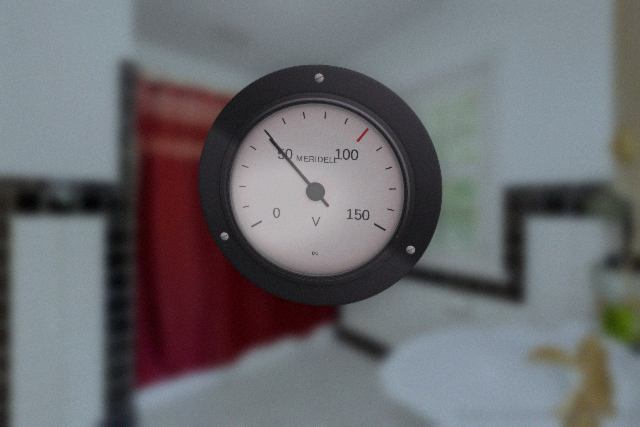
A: 50 V
